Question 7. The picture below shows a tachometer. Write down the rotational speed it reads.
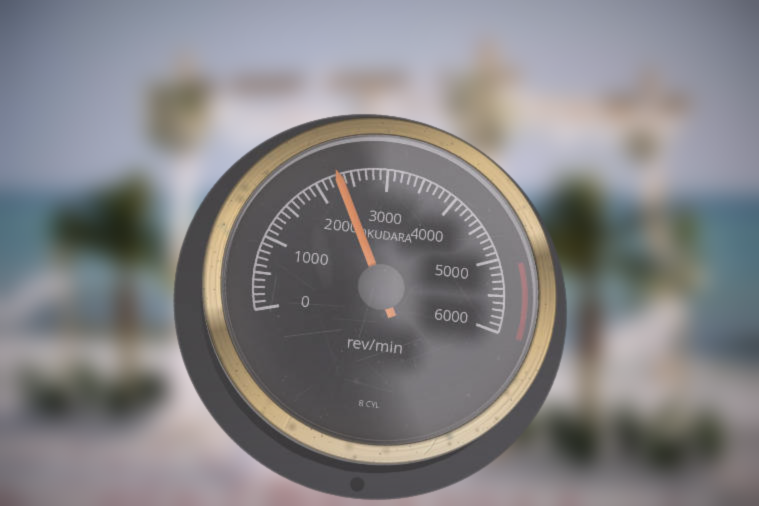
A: 2300 rpm
